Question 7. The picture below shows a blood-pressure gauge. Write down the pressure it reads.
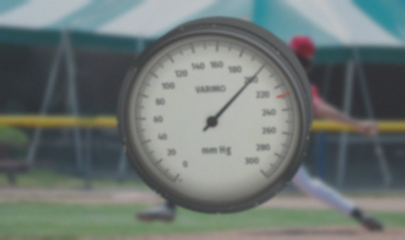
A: 200 mmHg
